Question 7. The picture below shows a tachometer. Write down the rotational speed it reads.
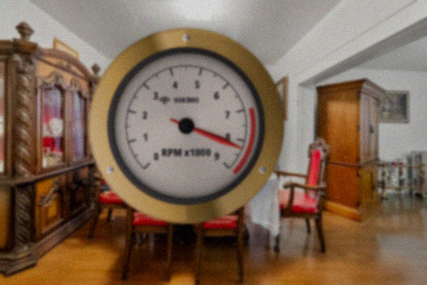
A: 8250 rpm
